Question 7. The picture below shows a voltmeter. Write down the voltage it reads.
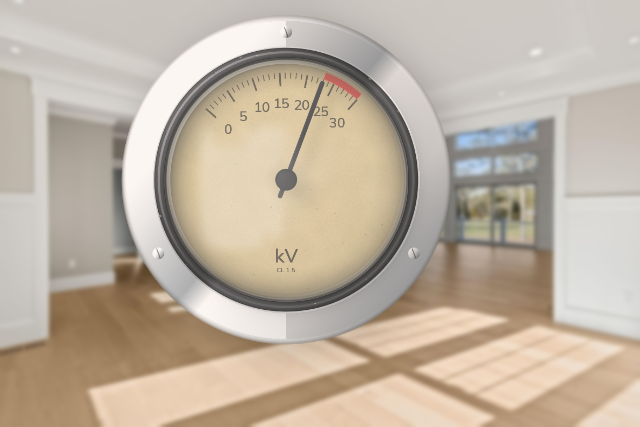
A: 23 kV
